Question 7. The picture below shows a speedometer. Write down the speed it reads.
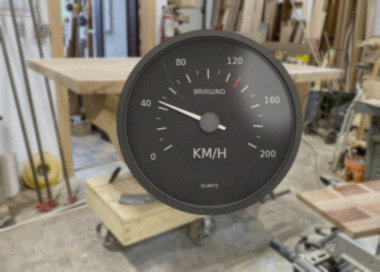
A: 45 km/h
